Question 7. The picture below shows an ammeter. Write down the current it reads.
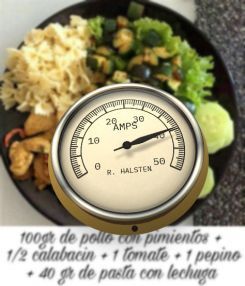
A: 40 A
